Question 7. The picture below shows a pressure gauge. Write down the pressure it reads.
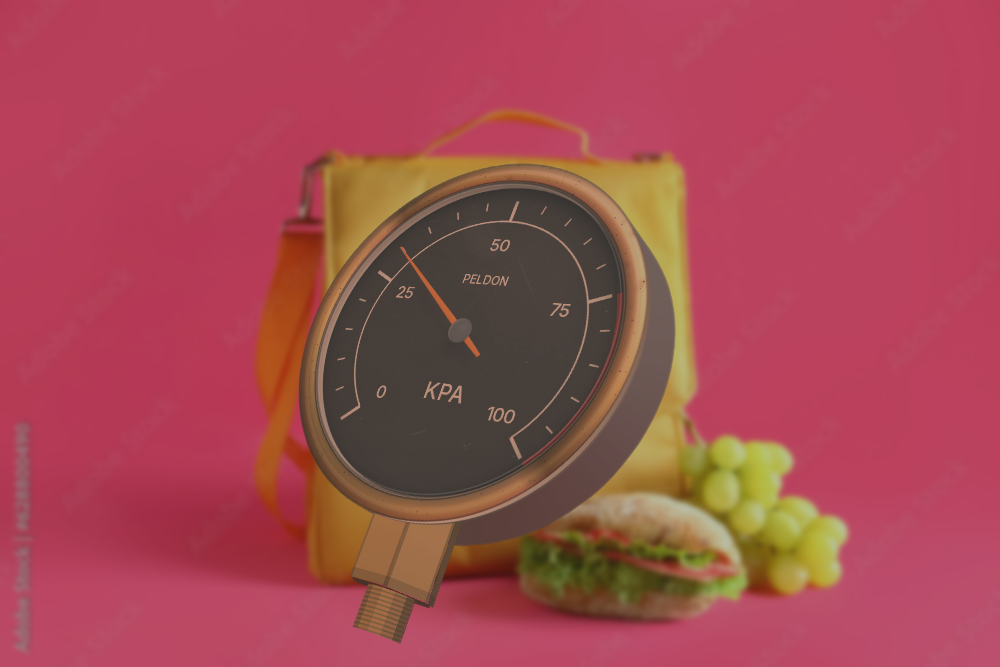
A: 30 kPa
